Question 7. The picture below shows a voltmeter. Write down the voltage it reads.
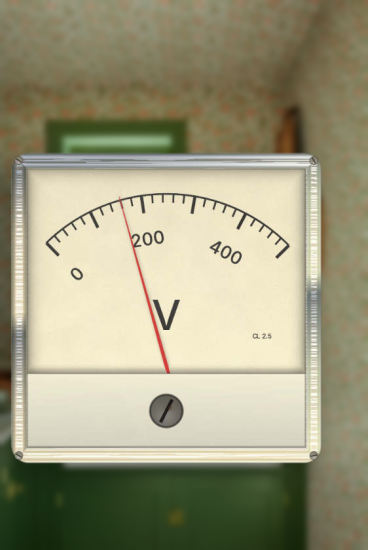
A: 160 V
